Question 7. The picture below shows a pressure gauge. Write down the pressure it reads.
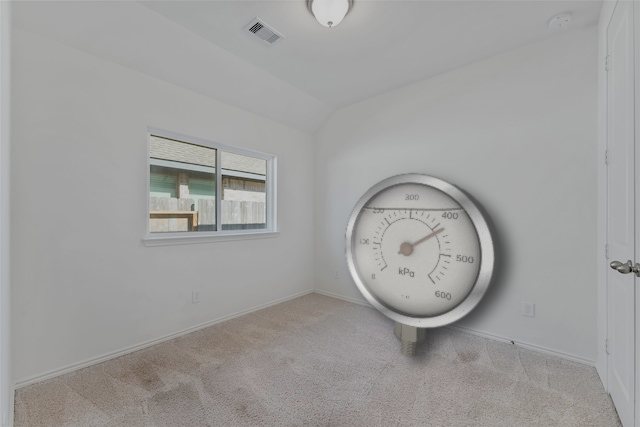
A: 420 kPa
